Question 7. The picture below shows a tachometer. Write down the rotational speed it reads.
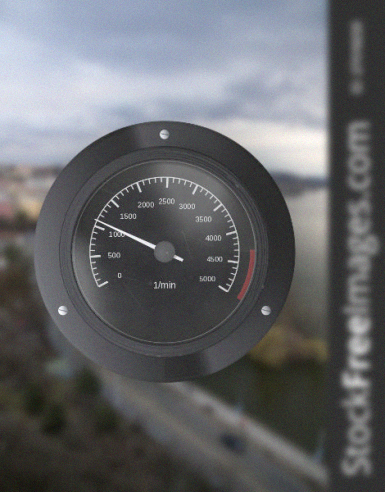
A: 1100 rpm
